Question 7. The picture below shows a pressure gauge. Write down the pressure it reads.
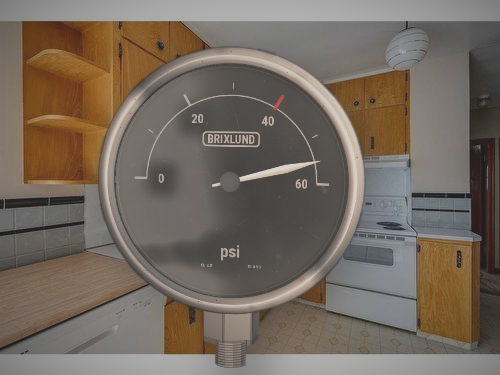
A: 55 psi
